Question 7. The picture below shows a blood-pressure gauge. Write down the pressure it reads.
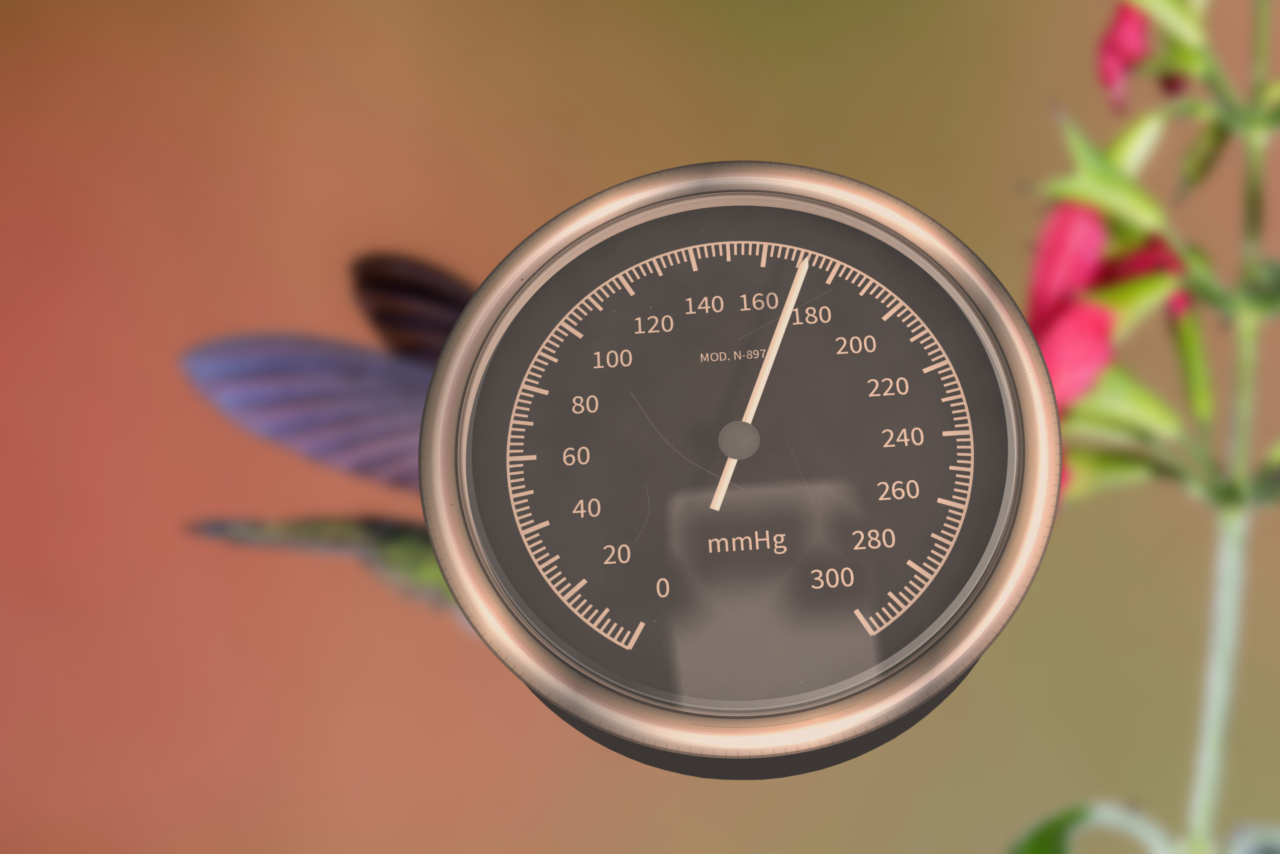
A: 172 mmHg
